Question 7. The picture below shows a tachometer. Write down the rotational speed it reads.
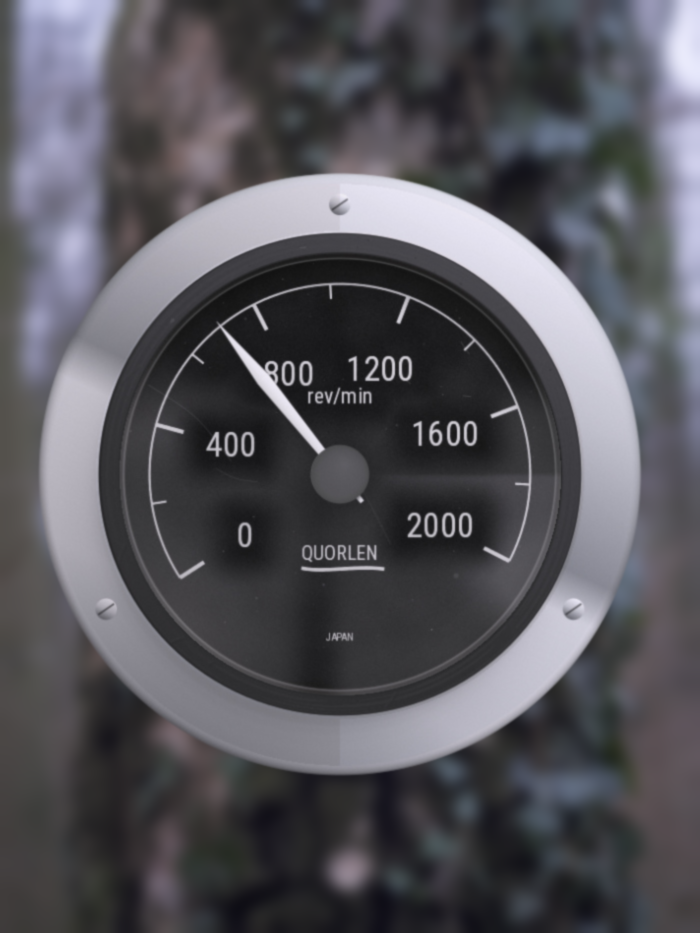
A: 700 rpm
